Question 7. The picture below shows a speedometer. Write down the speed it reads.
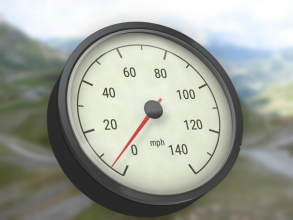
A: 5 mph
